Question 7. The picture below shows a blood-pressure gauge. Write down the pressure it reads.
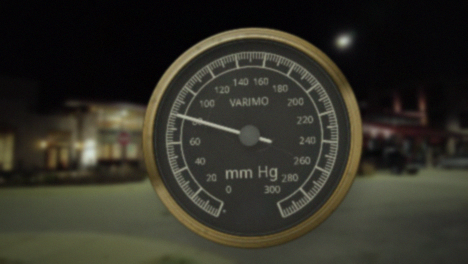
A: 80 mmHg
